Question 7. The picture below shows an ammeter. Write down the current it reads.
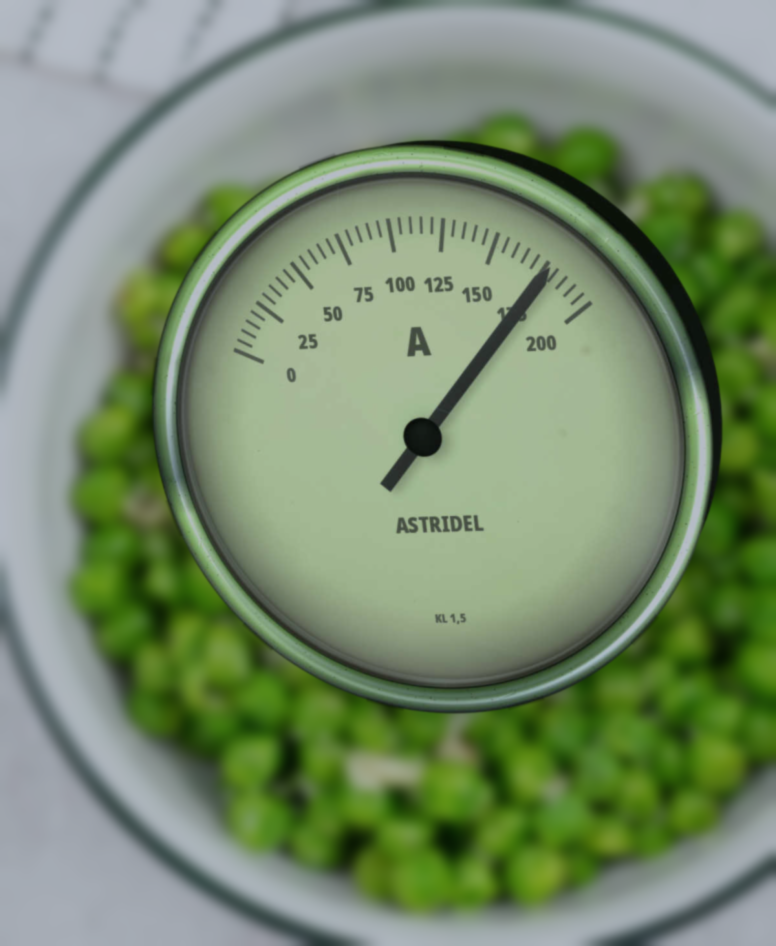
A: 177.5 A
